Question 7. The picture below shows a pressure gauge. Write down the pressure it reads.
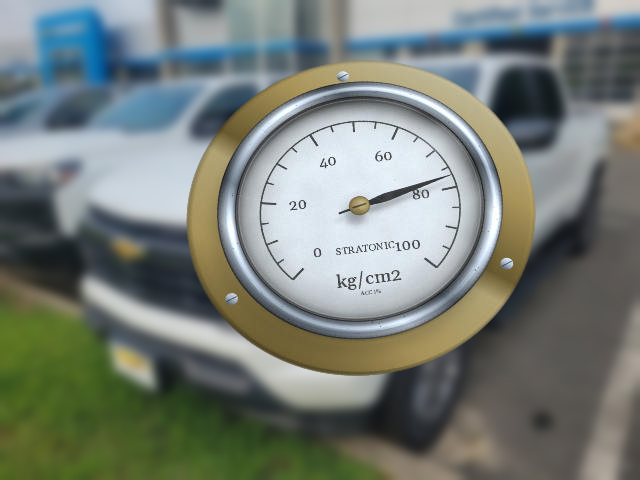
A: 77.5 kg/cm²
